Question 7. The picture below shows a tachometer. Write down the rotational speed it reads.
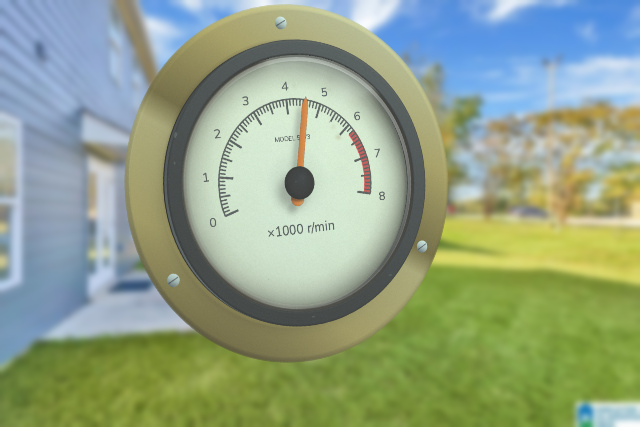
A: 4500 rpm
